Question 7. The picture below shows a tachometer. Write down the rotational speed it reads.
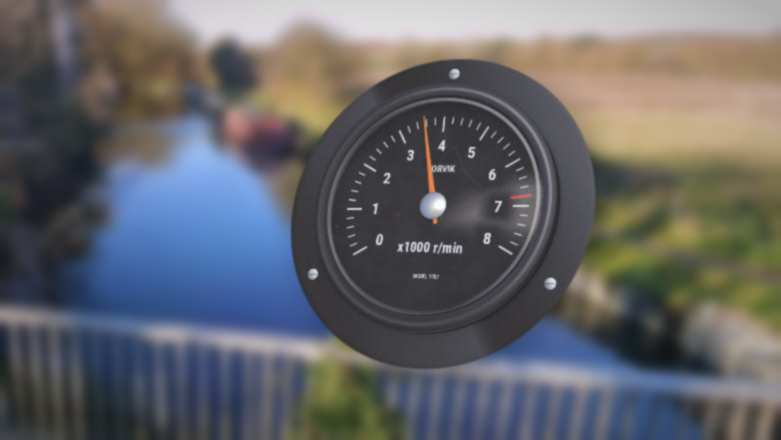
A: 3600 rpm
